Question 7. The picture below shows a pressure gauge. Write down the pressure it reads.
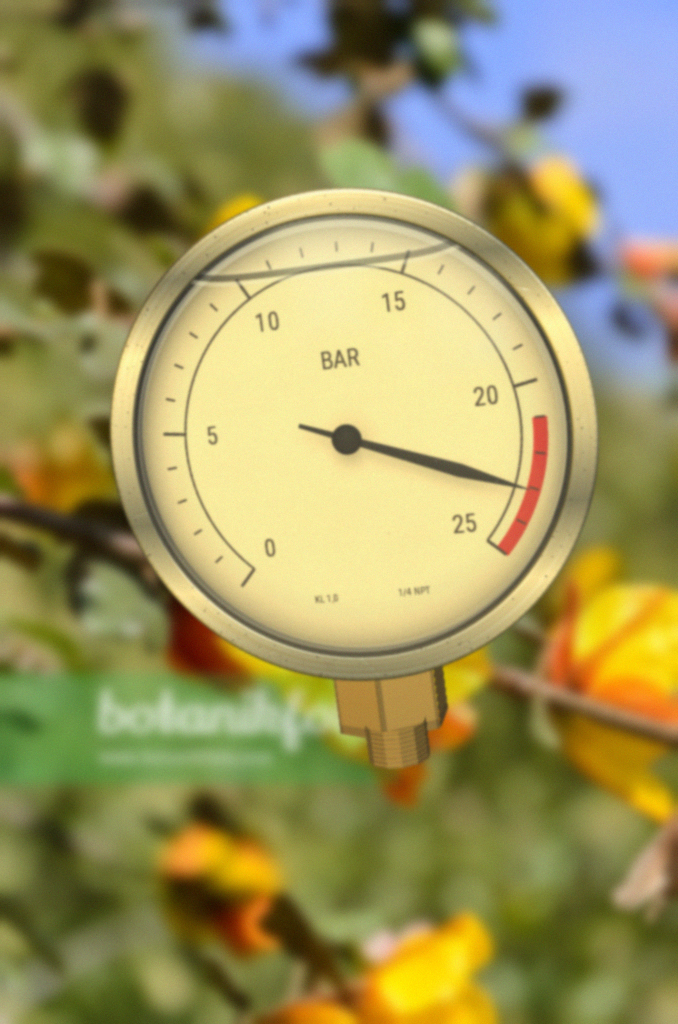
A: 23 bar
